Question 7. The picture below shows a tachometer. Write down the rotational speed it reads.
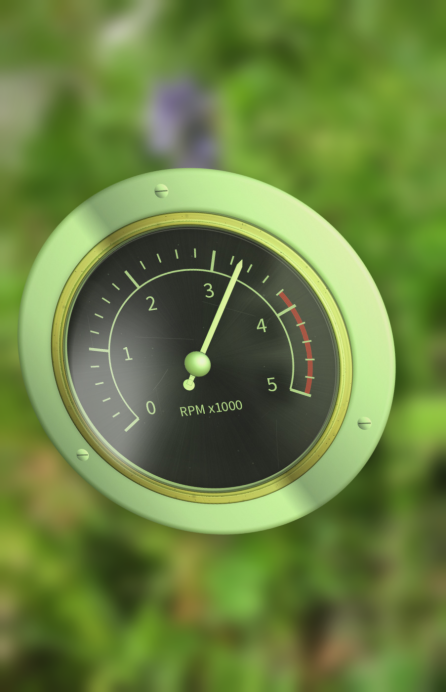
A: 3300 rpm
